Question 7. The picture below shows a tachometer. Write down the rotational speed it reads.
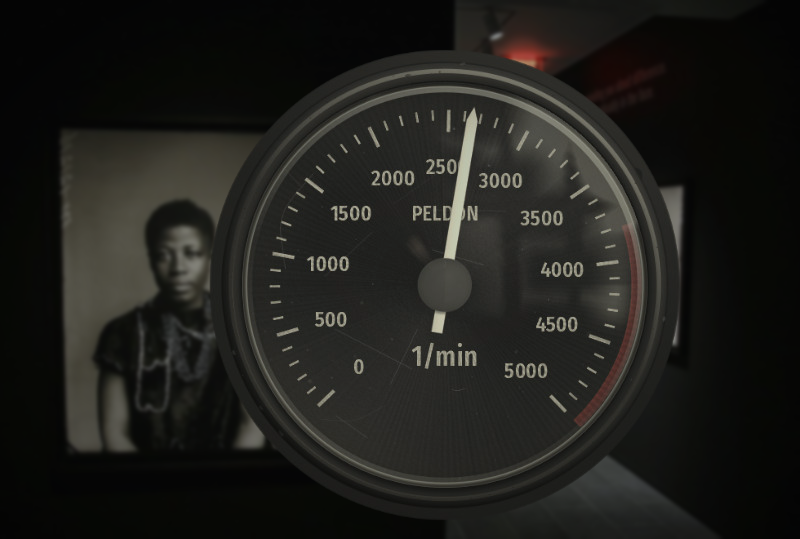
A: 2650 rpm
